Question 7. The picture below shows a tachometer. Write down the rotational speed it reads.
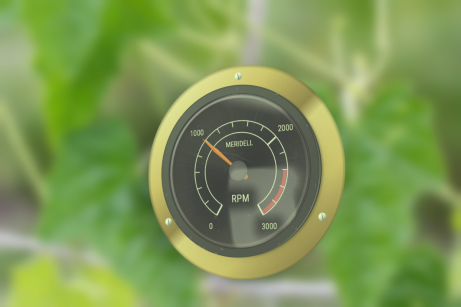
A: 1000 rpm
